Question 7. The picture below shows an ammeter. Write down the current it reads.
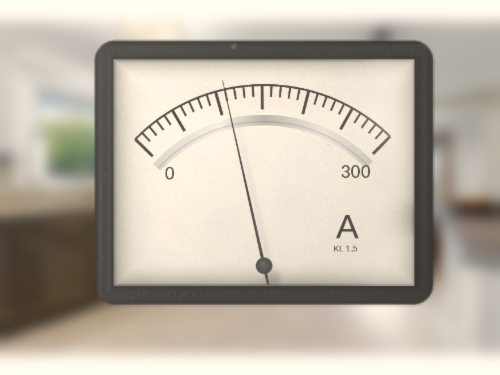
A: 110 A
